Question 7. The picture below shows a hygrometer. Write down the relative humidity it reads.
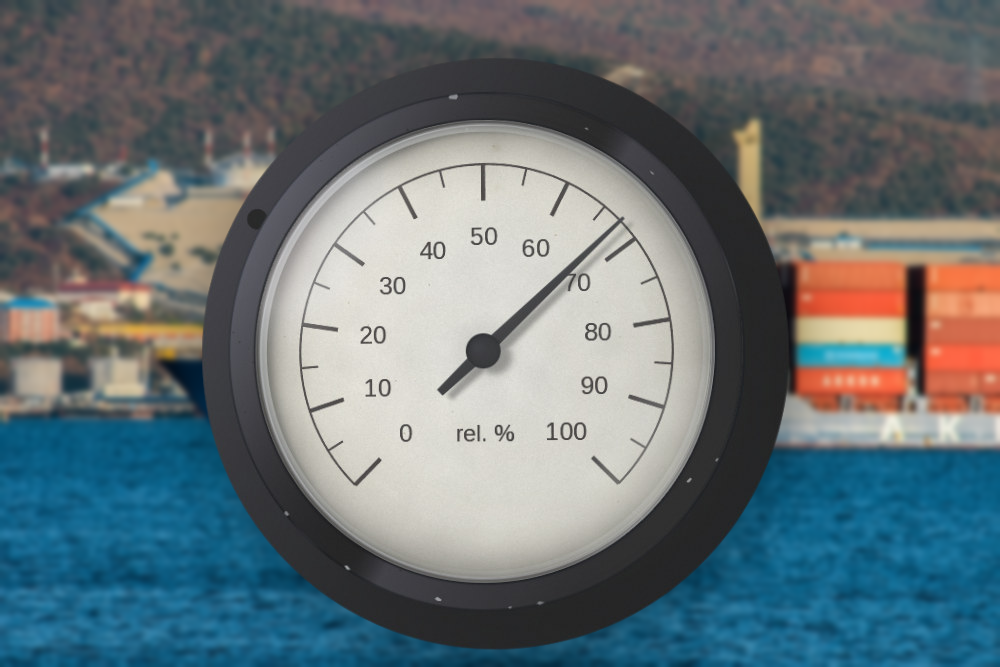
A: 67.5 %
